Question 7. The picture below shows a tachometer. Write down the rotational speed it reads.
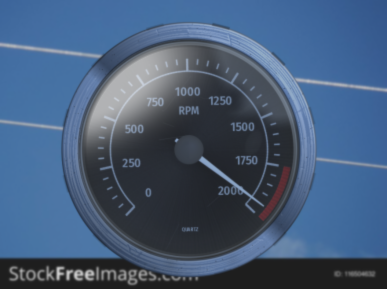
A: 1950 rpm
